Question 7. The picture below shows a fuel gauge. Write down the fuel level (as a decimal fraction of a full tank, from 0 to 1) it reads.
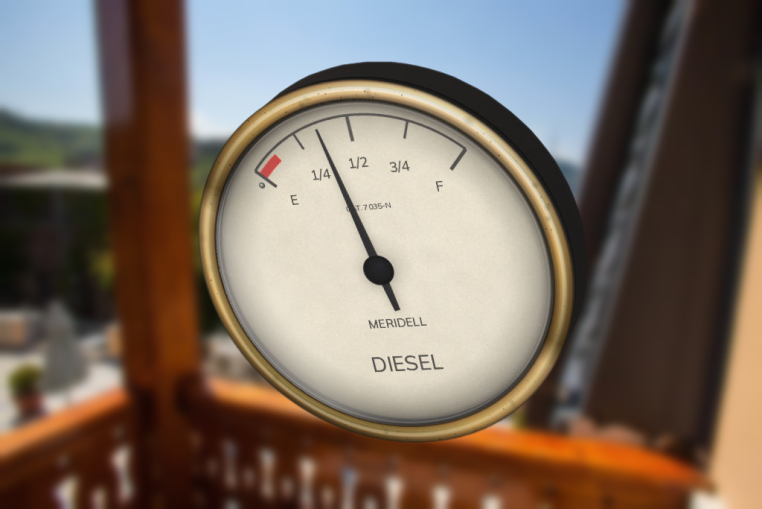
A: 0.375
